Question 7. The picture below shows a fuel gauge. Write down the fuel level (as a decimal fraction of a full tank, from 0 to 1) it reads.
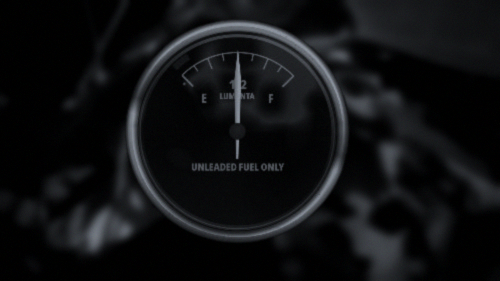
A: 0.5
